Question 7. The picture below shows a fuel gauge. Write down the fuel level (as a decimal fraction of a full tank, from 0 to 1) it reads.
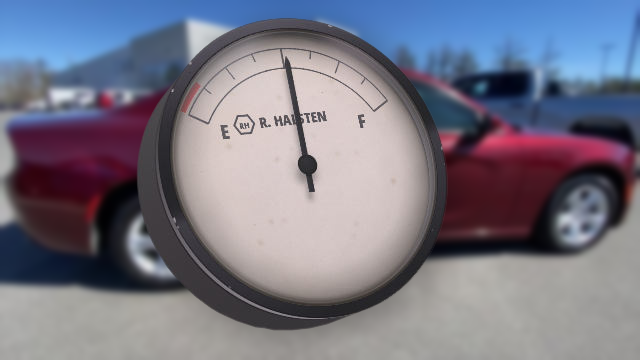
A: 0.5
